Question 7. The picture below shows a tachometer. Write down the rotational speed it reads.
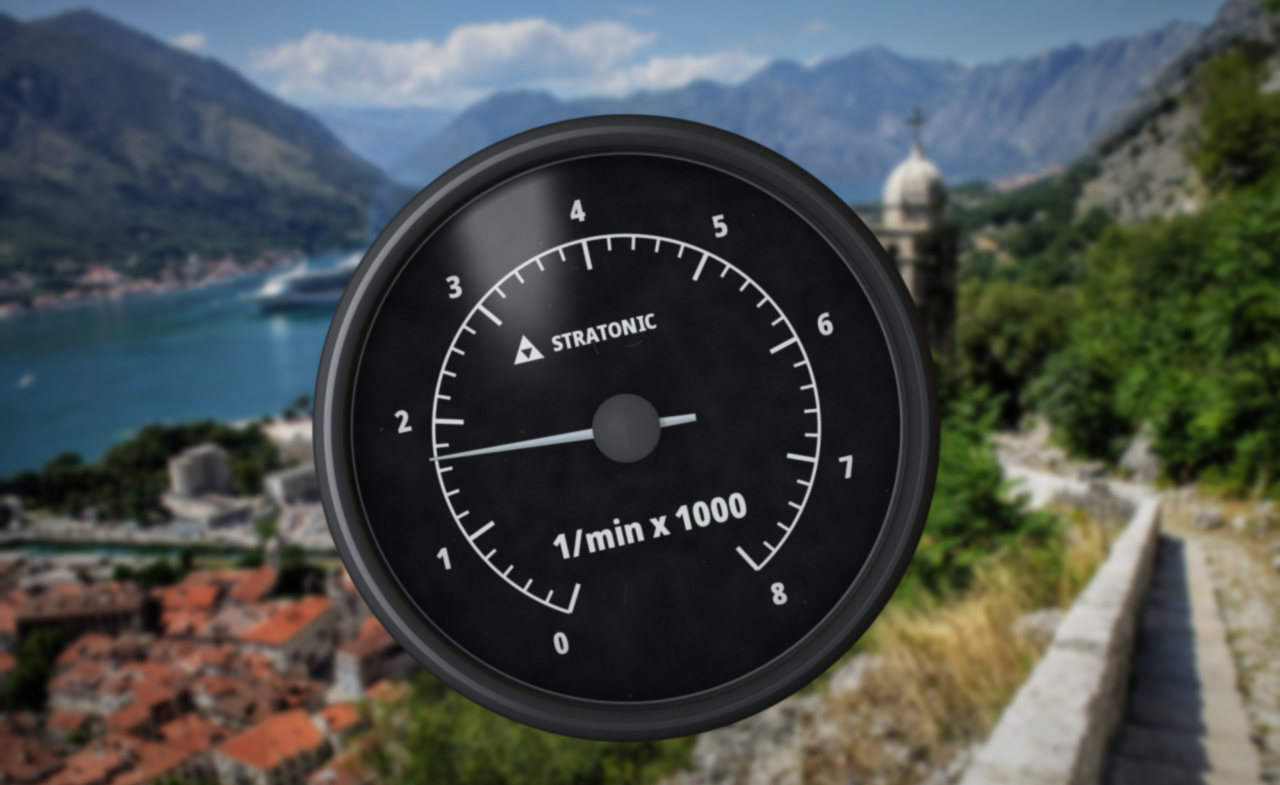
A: 1700 rpm
